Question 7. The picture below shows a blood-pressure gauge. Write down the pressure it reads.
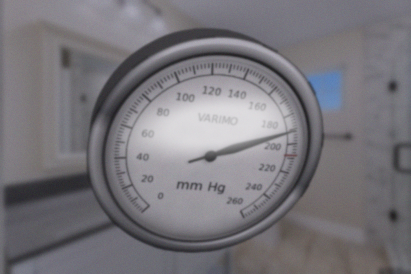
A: 190 mmHg
